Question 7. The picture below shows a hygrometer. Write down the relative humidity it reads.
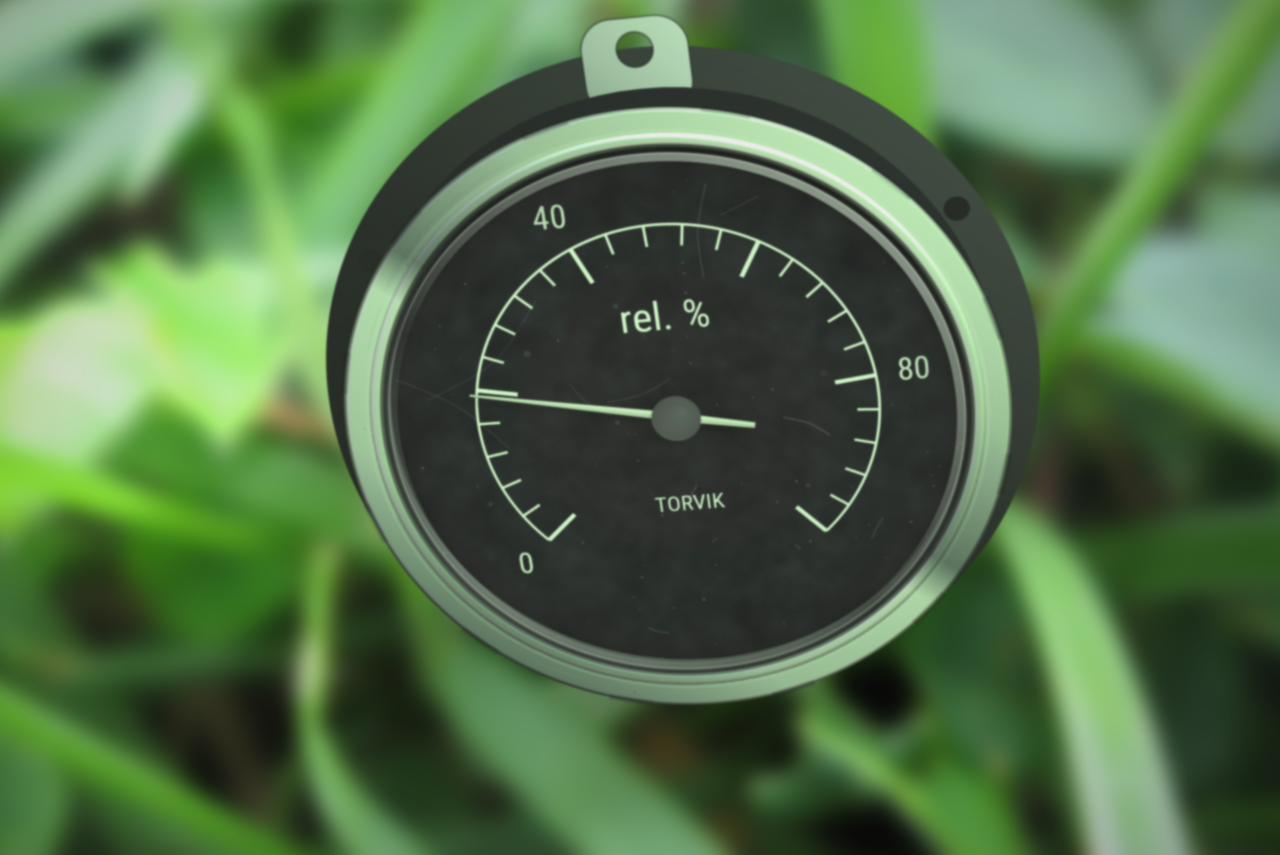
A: 20 %
